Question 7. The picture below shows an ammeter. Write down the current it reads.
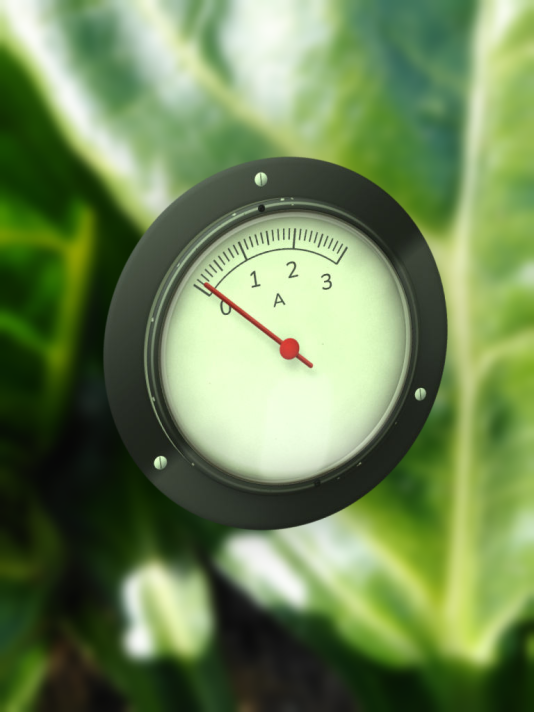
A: 0.1 A
